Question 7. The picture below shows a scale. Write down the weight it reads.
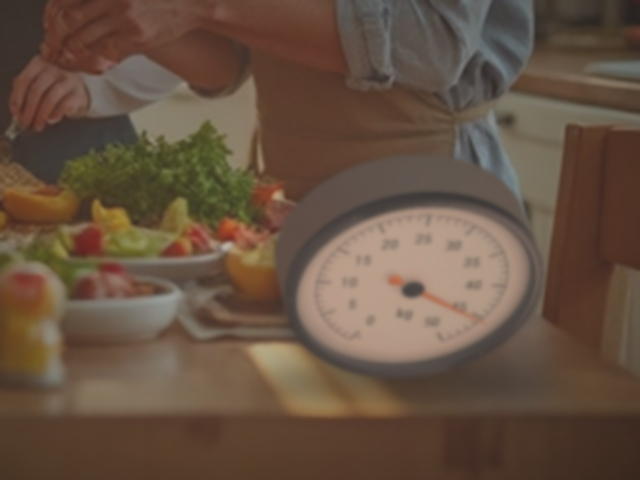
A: 45 kg
